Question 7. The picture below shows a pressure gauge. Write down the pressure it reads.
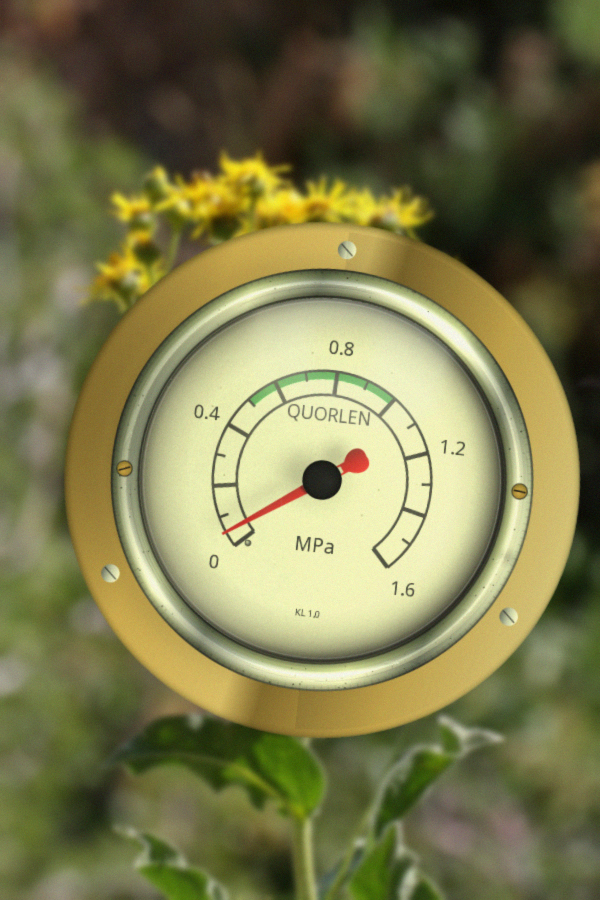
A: 0.05 MPa
